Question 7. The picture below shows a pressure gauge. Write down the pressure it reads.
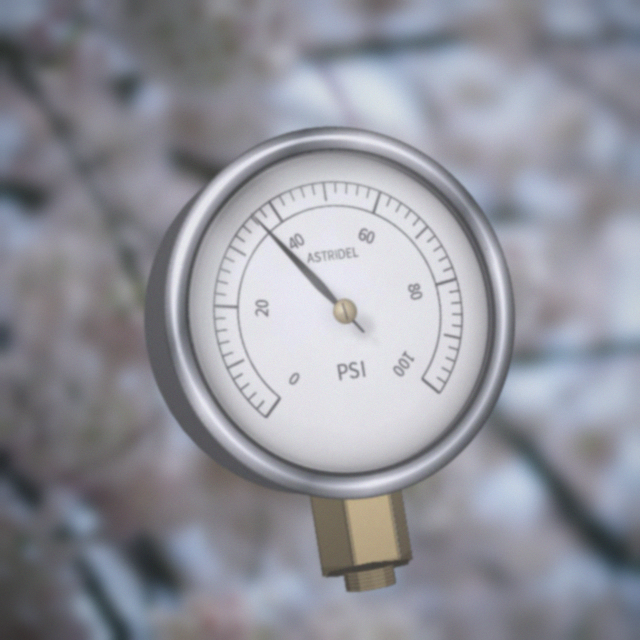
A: 36 psi
